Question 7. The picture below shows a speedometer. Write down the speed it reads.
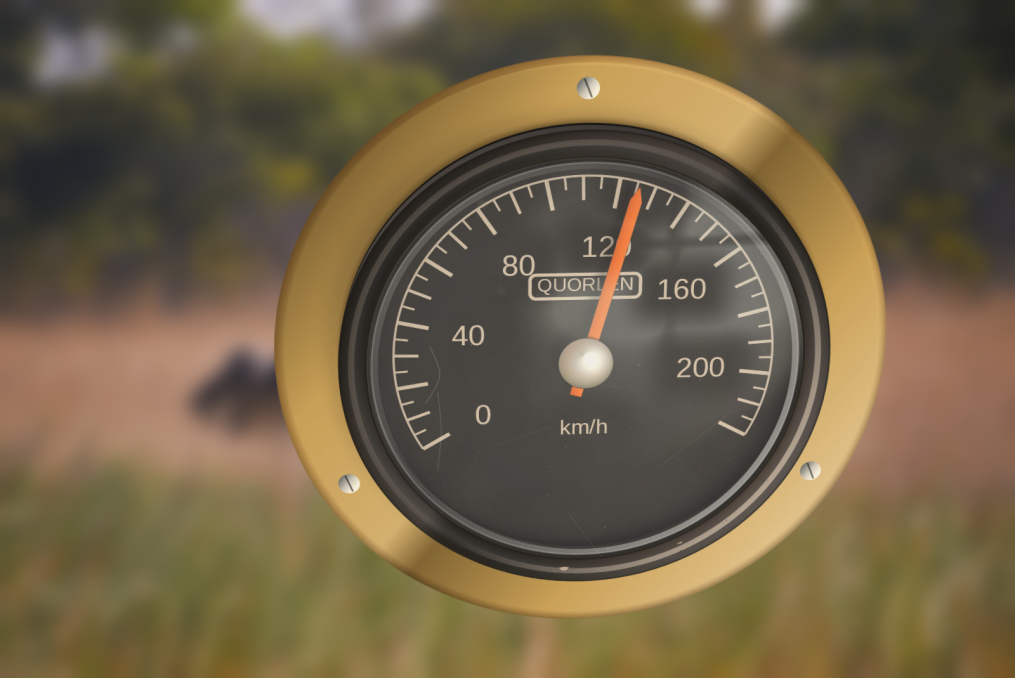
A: 125 km/h
